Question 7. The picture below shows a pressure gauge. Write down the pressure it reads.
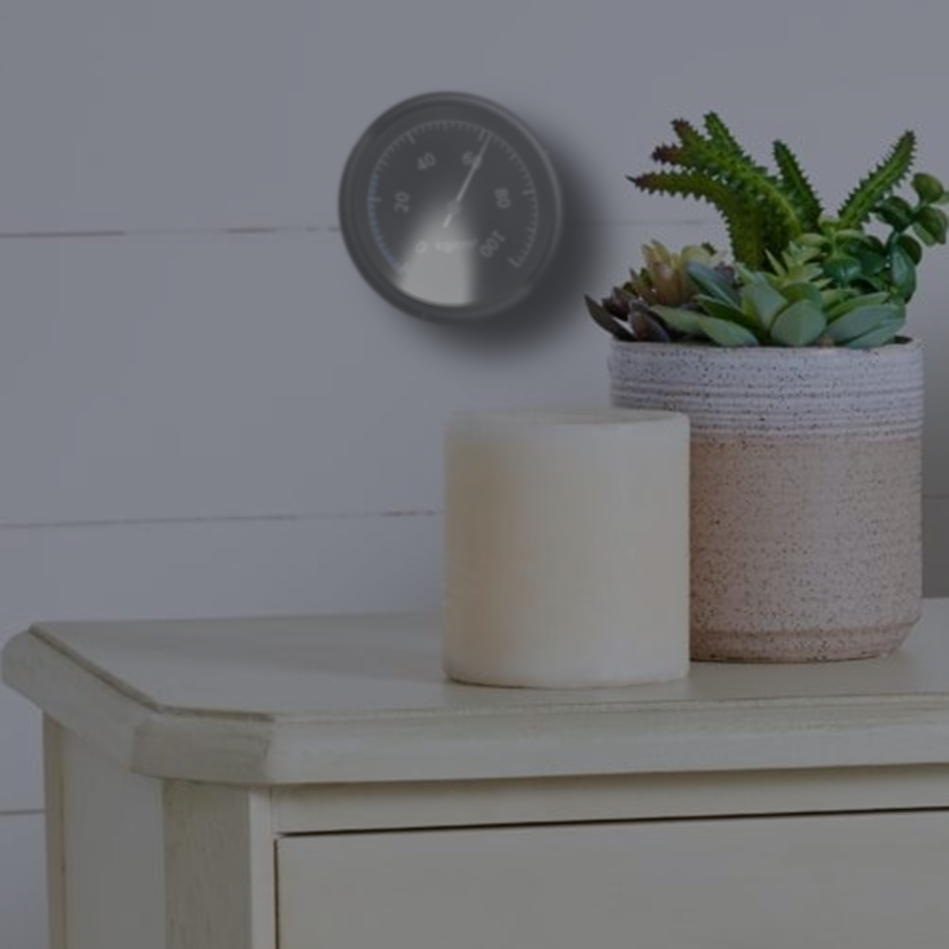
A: 62 kg/cm²
